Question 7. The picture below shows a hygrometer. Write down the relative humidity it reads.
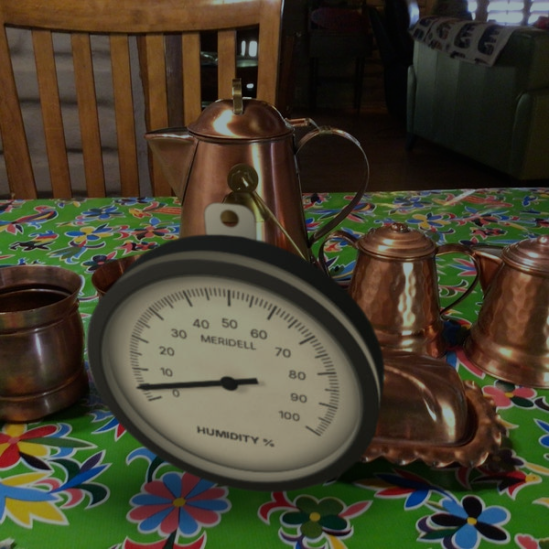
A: 5 %
